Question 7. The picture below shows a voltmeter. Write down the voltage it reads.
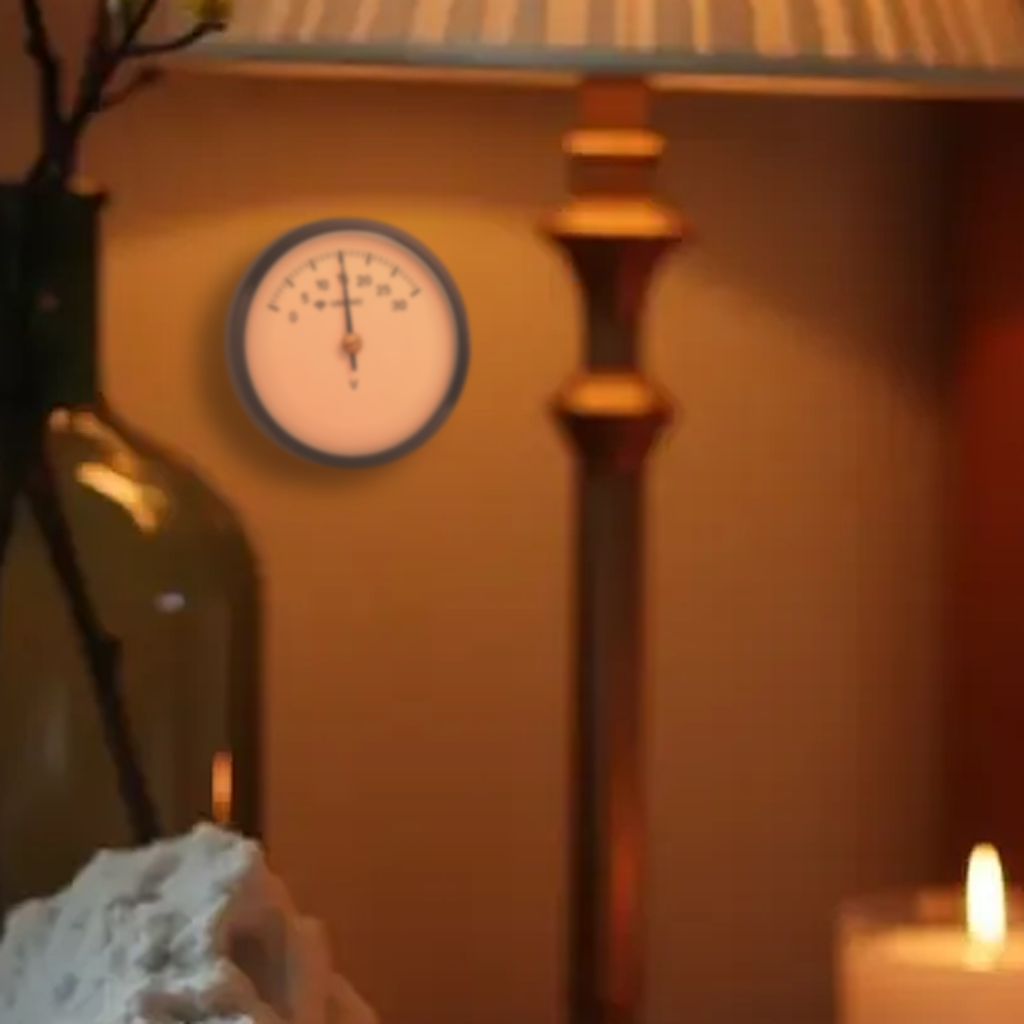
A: 15 V
